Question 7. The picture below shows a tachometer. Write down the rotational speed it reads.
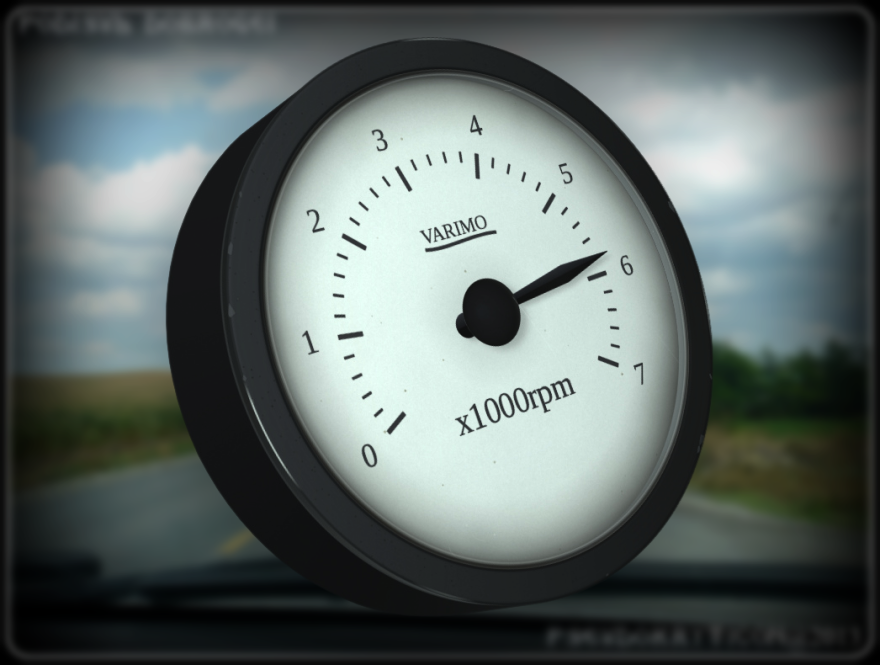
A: 5800 rpm
